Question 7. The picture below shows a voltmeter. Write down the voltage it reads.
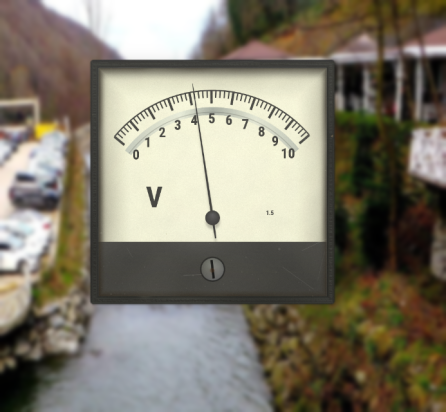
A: 4.2 V
